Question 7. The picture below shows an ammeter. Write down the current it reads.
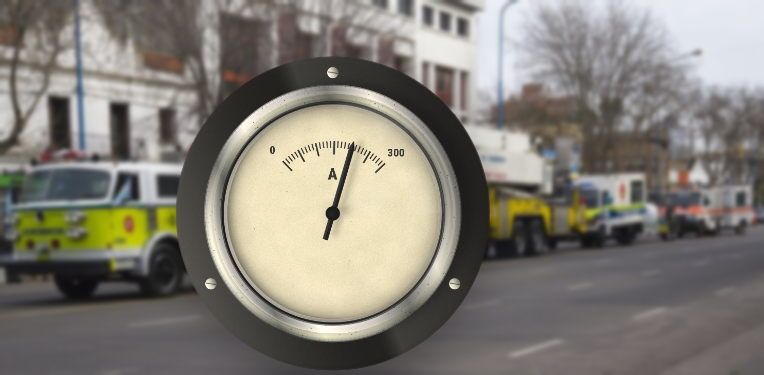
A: 200 A
